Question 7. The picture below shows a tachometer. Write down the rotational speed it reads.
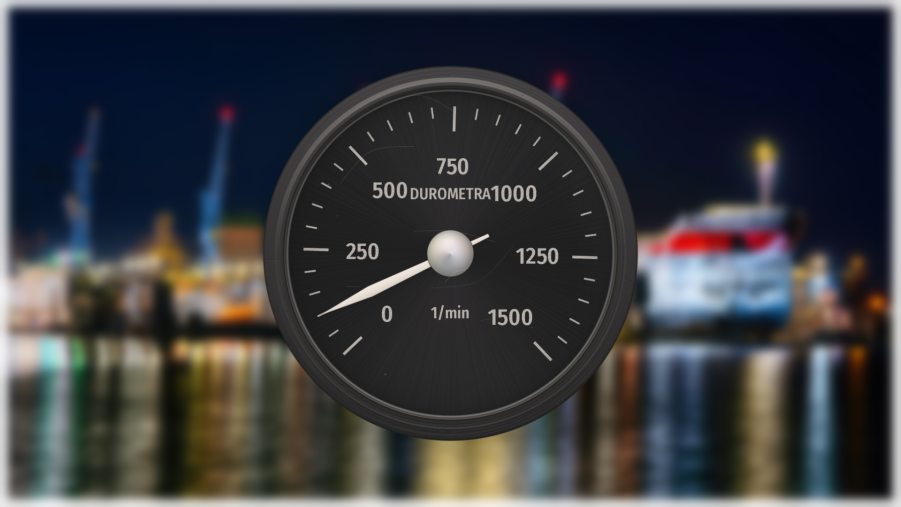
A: 100 rpm
